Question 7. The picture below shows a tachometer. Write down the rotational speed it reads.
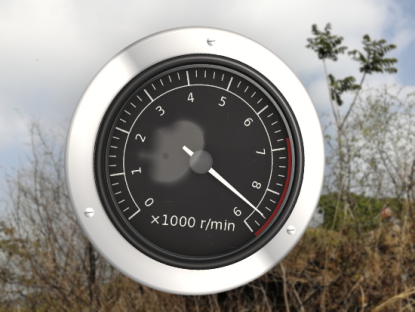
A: 8600 rpm
